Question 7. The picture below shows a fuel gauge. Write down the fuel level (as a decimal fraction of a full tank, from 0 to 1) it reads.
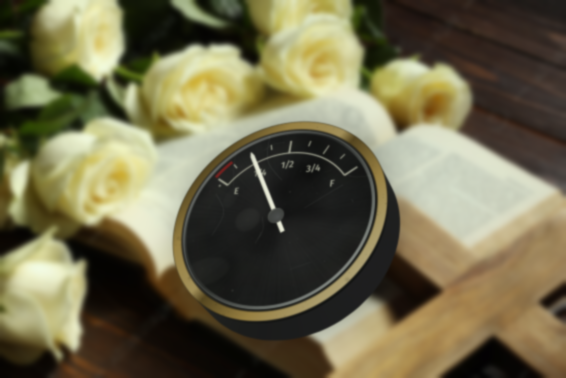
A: 0.25
